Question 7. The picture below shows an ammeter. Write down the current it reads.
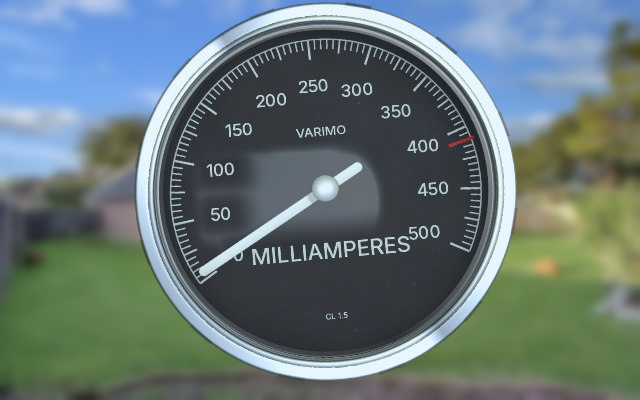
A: 5 mA
